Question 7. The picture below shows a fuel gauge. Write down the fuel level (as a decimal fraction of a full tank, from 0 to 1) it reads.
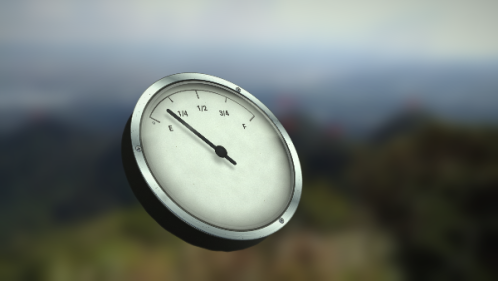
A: 0.125
